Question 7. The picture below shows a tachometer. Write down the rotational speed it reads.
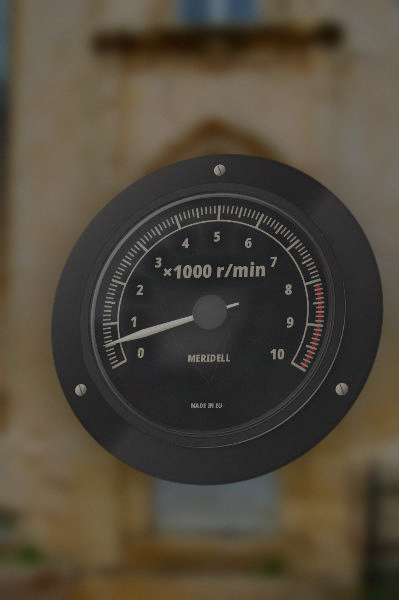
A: 500 rpm
